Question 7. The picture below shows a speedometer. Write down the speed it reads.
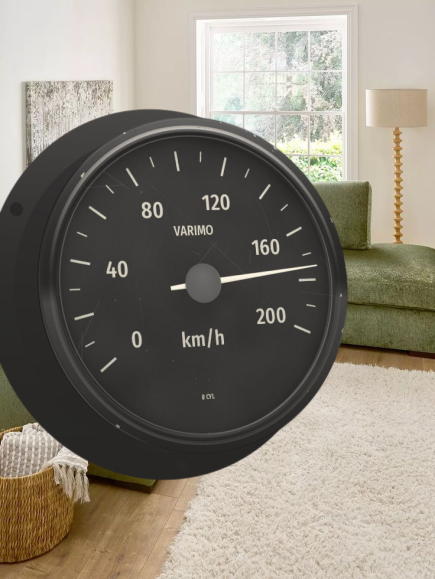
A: 175 km/h
